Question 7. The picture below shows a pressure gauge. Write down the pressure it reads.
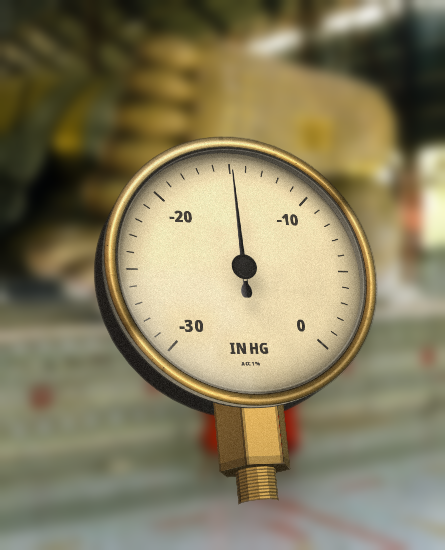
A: -15 inHg
